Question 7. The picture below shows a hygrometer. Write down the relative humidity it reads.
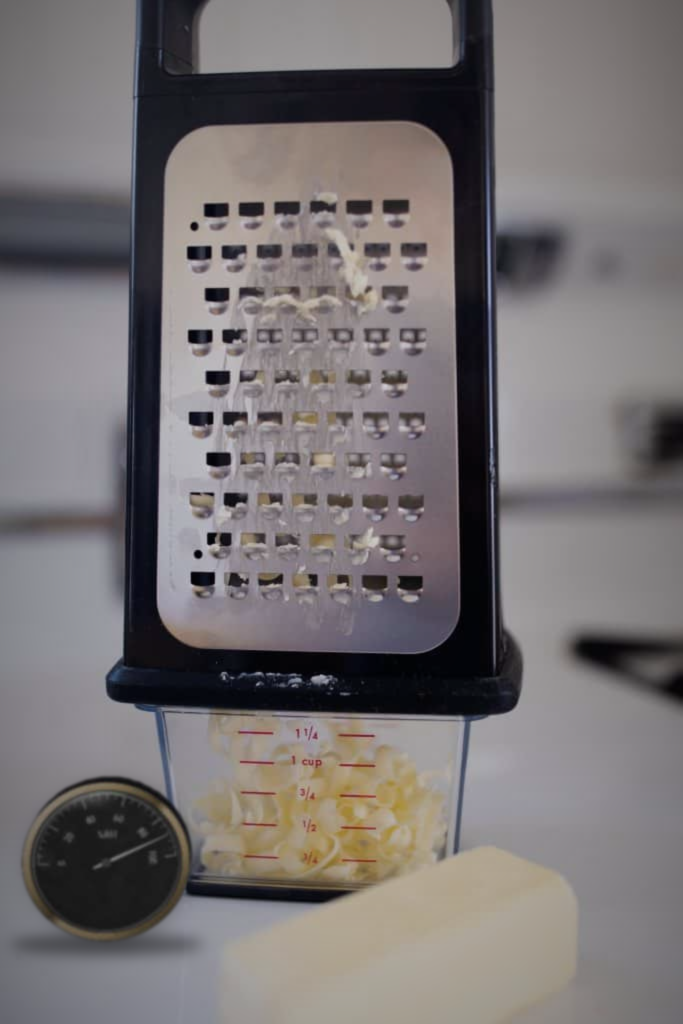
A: 88 %
